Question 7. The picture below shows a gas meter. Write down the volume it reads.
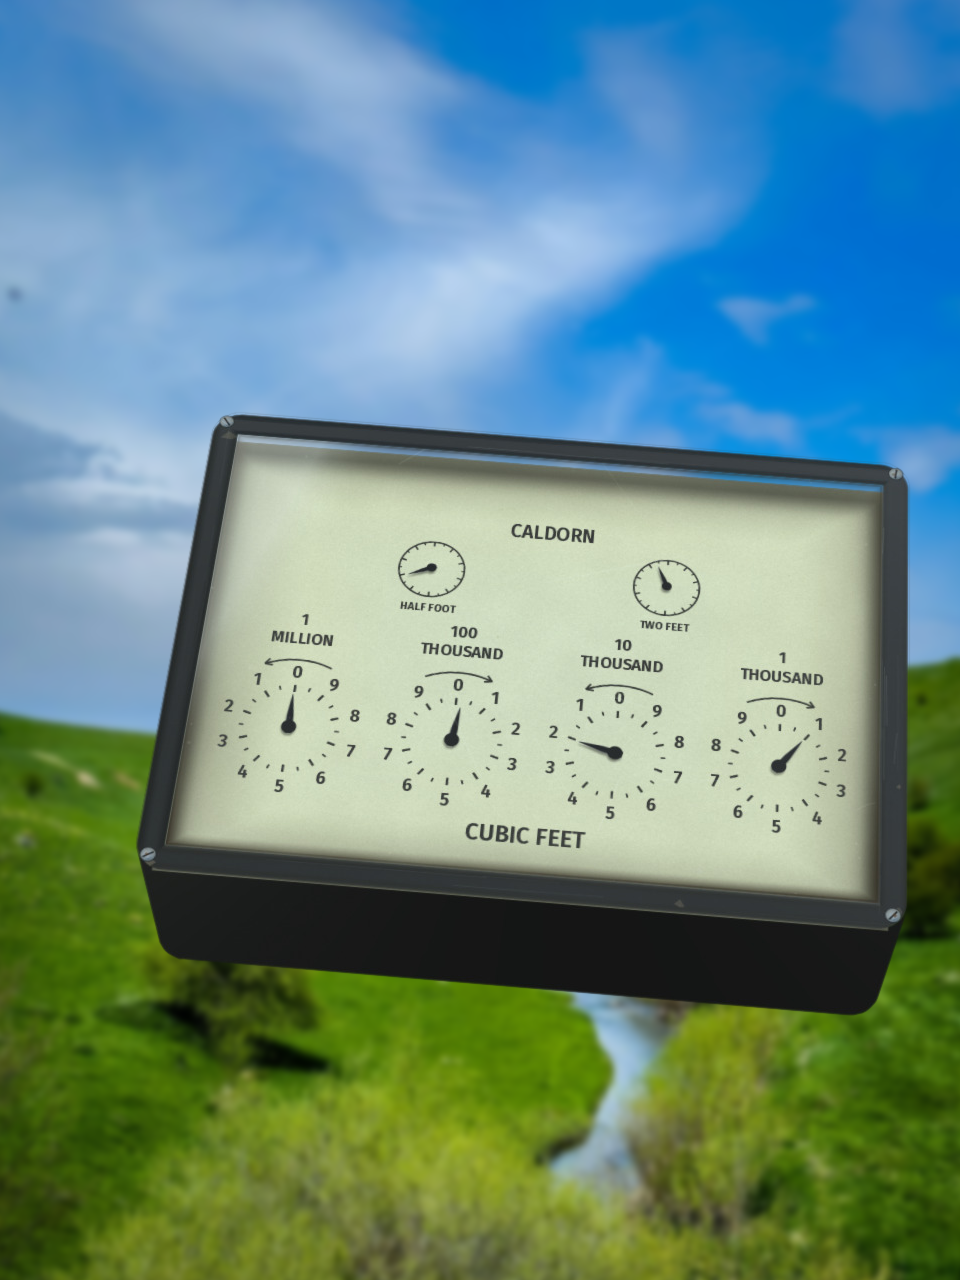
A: 2100 ft³
